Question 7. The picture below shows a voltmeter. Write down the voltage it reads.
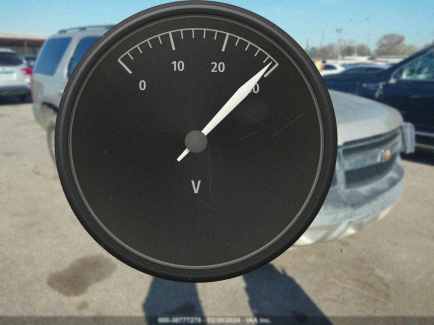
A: 29 V
